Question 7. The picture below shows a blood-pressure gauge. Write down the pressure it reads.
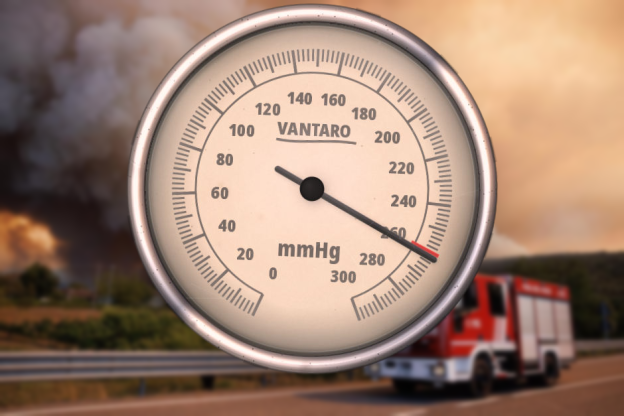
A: 262 mmHg
